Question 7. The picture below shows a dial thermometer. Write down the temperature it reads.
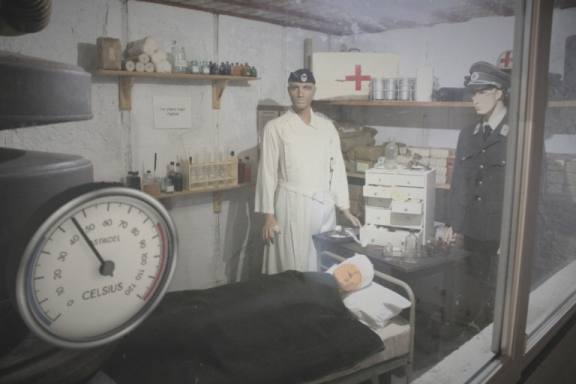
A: 45 °C
